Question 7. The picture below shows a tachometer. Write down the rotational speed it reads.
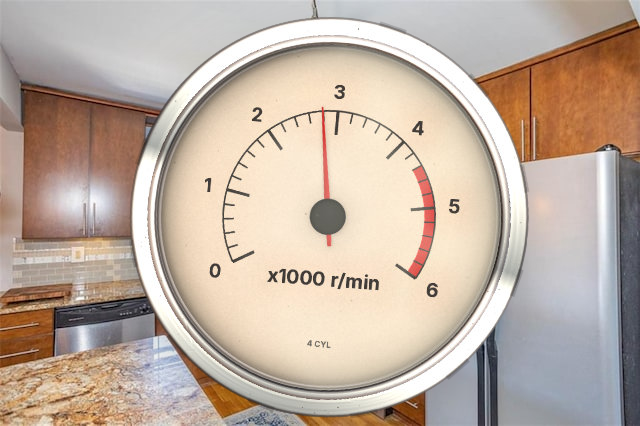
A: 2800 rpm
